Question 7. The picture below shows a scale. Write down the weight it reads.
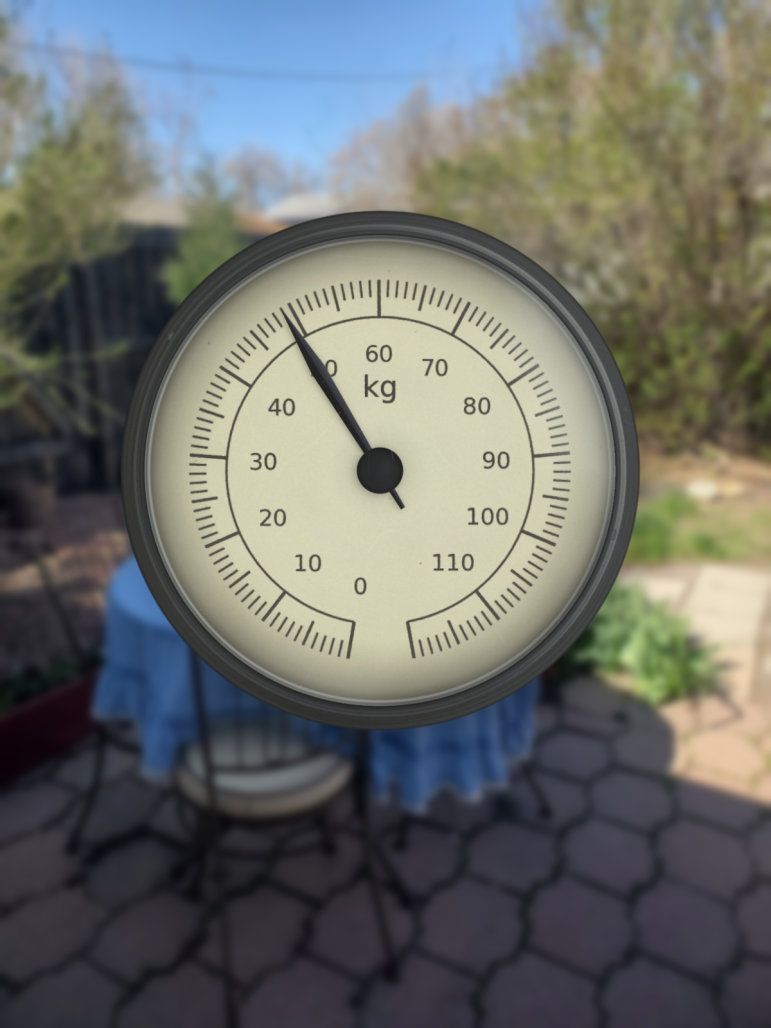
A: 49 kg
